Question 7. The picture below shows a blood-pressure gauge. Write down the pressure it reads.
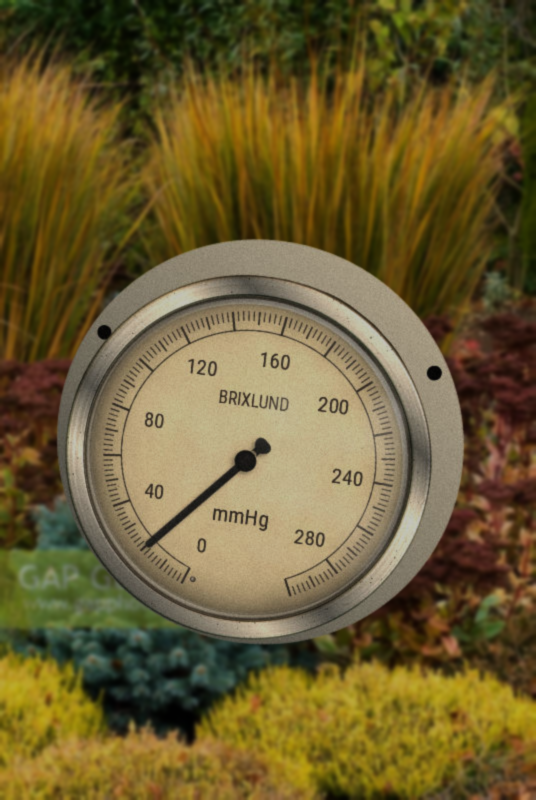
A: 20 mmHg
